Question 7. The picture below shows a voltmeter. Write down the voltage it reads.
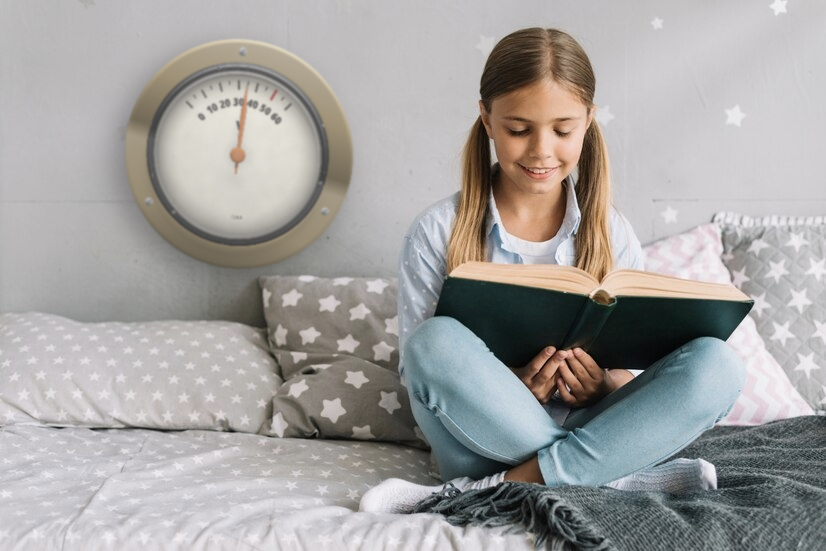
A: 35 V
